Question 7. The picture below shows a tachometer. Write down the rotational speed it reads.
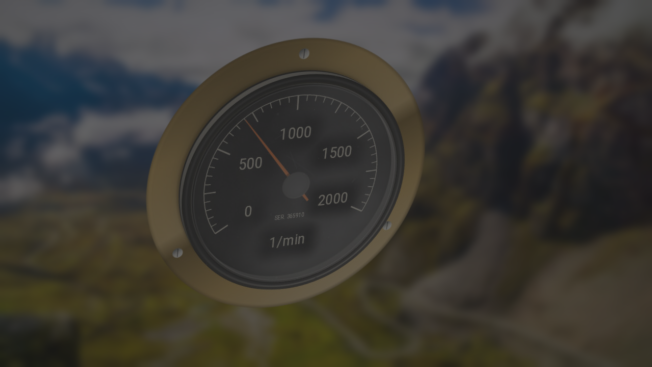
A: 700 rpm
